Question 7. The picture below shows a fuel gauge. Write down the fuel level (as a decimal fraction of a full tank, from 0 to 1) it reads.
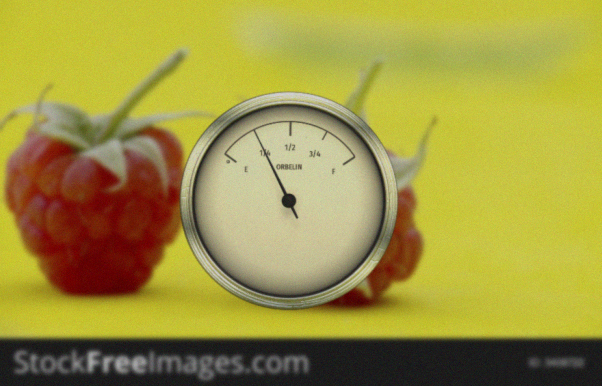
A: 0.25
